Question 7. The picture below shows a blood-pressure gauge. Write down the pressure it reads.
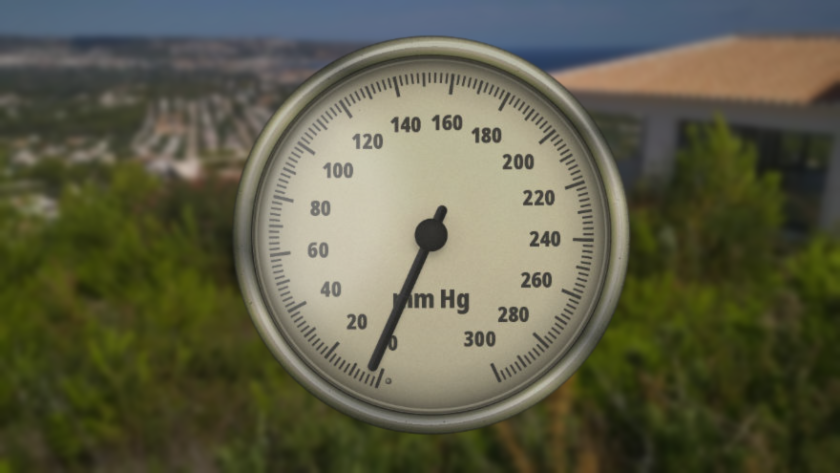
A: 4 mmHg
